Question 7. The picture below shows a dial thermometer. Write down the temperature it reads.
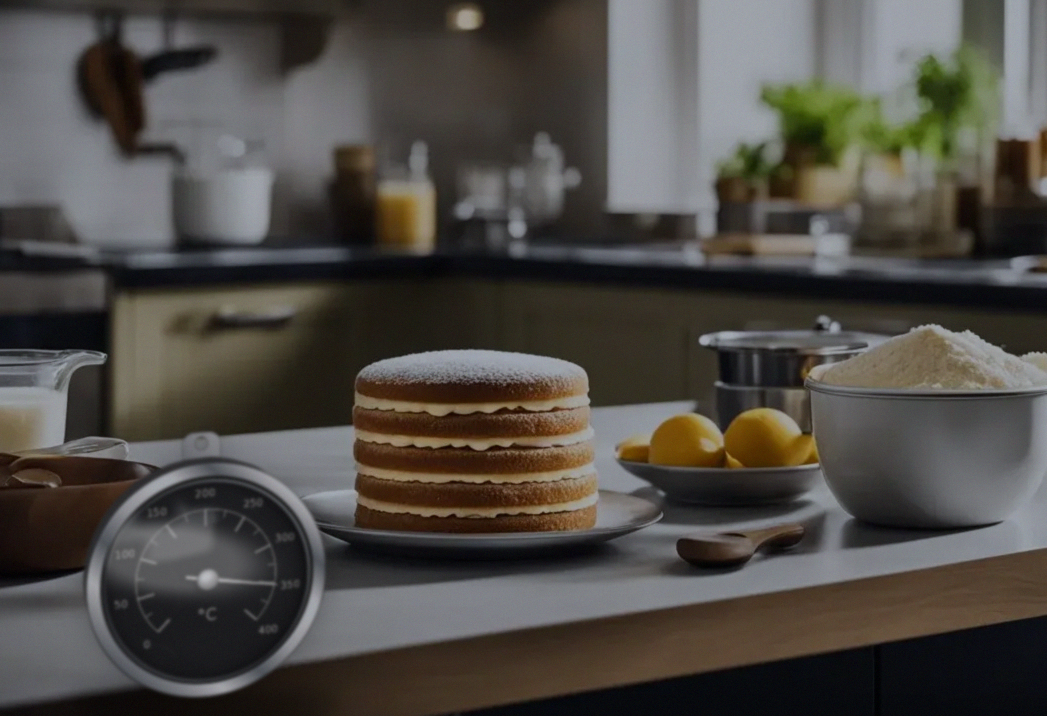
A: 350 °C
